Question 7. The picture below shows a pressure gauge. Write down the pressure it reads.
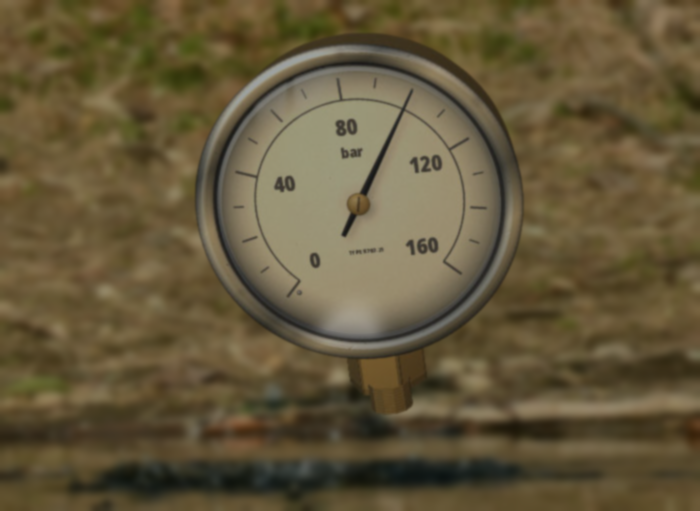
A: 100 bar
